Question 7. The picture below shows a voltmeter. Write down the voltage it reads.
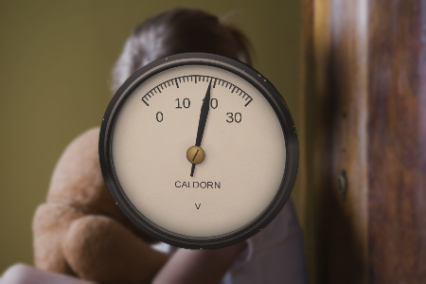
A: 19 V
